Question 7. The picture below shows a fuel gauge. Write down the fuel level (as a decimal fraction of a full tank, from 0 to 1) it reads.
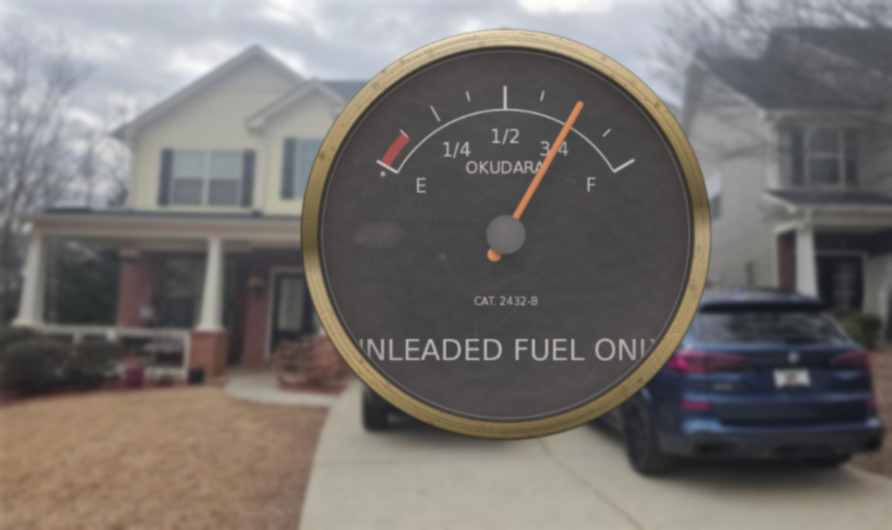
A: 0.75
